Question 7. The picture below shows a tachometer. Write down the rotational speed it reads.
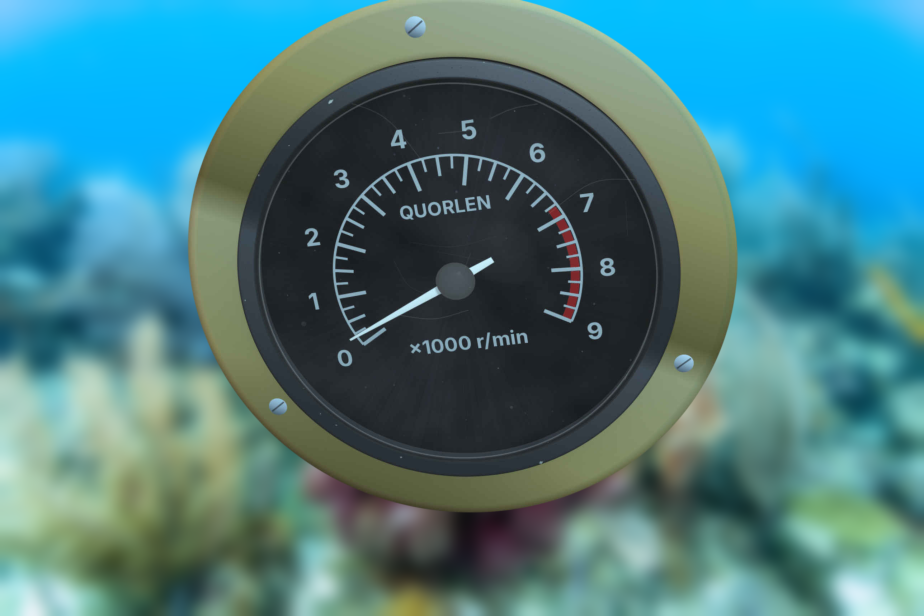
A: 250 rpm
